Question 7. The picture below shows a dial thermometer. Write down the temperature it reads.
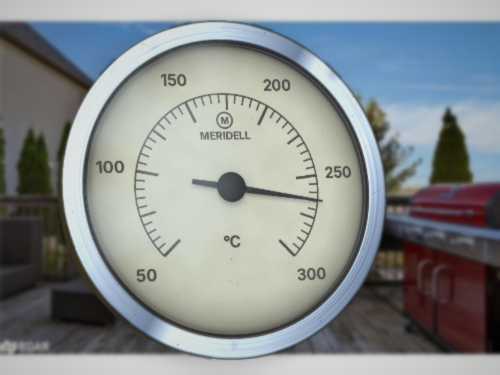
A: 265 °C
